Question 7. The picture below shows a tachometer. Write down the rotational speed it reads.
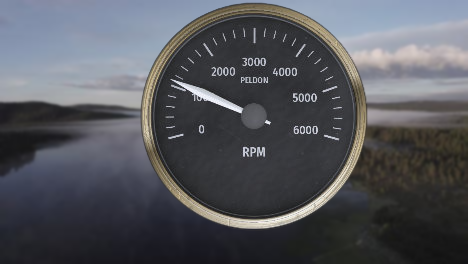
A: 1100 rpm
